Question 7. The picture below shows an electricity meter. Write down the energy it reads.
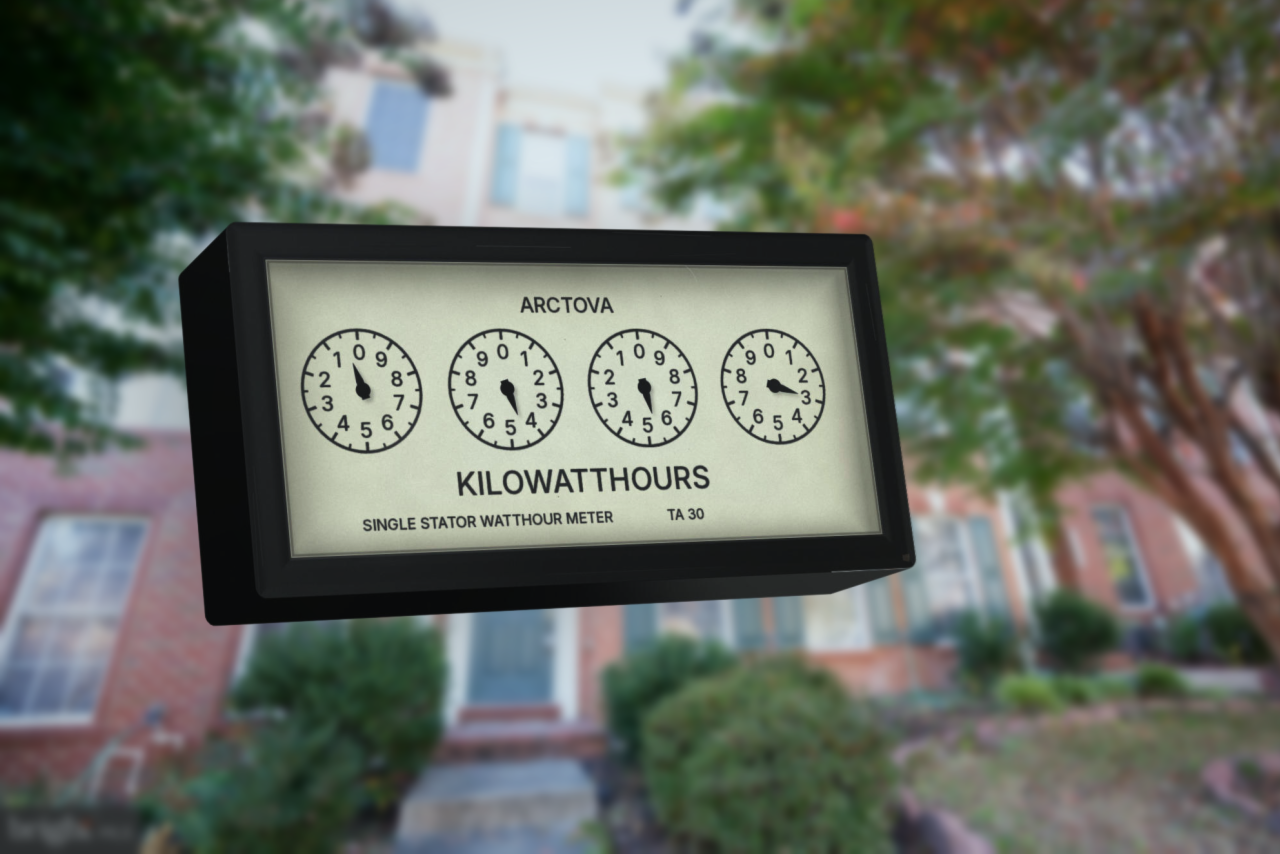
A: 453 kWh
